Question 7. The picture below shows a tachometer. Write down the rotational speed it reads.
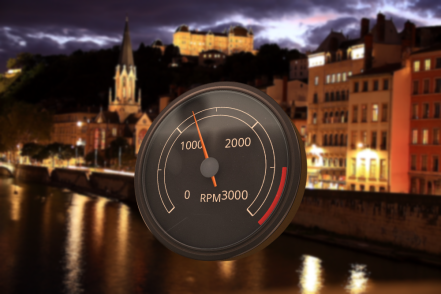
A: 1250 rpm
